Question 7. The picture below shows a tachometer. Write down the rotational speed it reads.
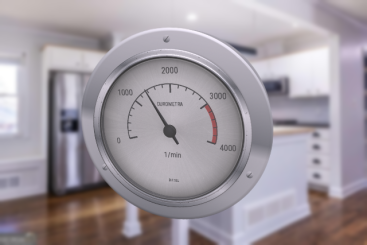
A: 1400 rpm
